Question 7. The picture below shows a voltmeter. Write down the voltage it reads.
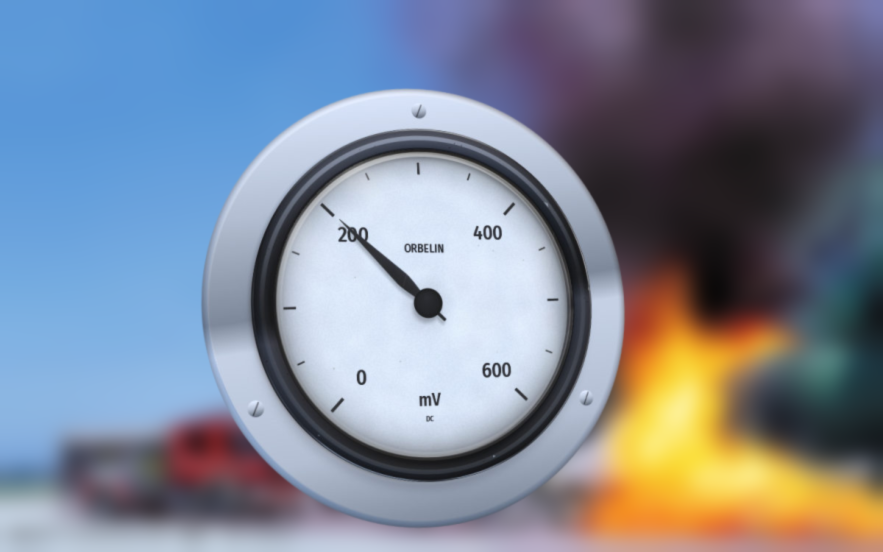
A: 200 mV
